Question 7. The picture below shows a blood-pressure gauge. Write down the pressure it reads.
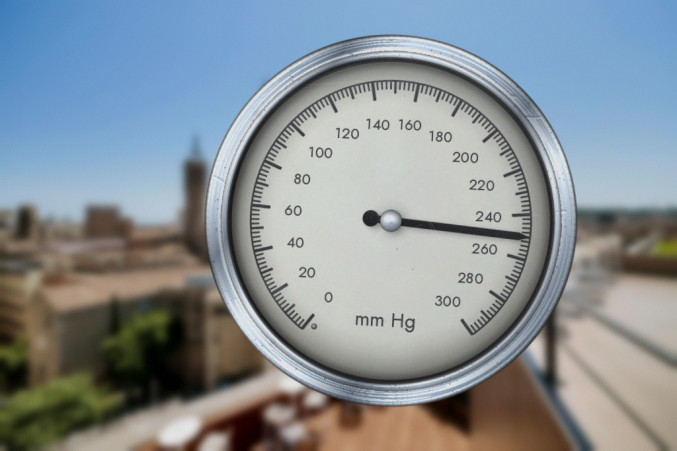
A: 250 mmHg
